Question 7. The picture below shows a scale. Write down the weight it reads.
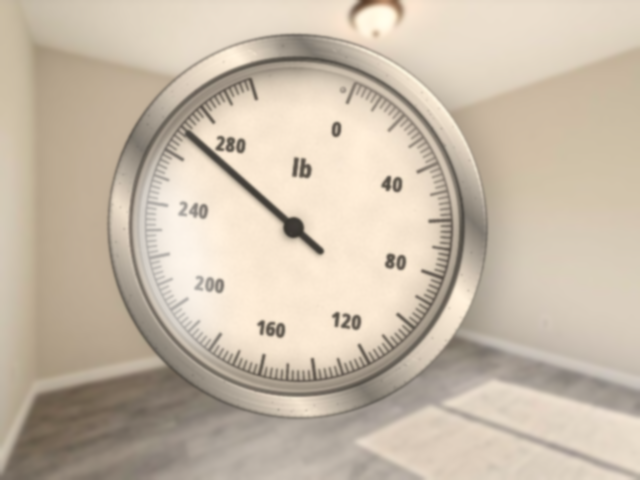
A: 270 lb
